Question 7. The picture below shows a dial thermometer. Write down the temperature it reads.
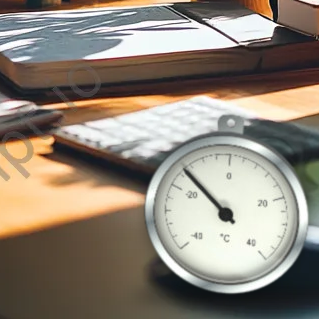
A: -14 °C
